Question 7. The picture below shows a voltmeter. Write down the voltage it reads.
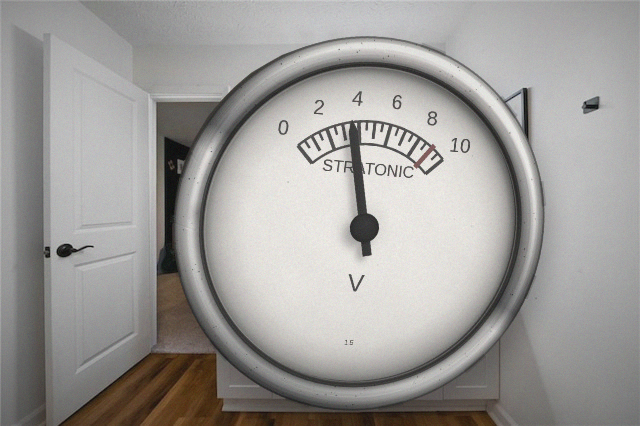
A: 3.5 V
